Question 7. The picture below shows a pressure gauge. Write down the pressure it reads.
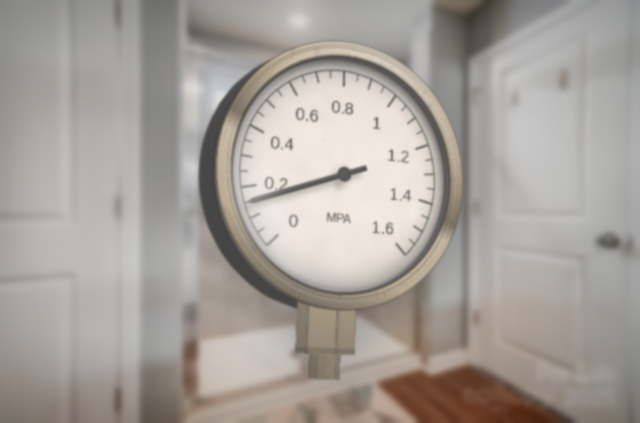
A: 0.15 MPa
